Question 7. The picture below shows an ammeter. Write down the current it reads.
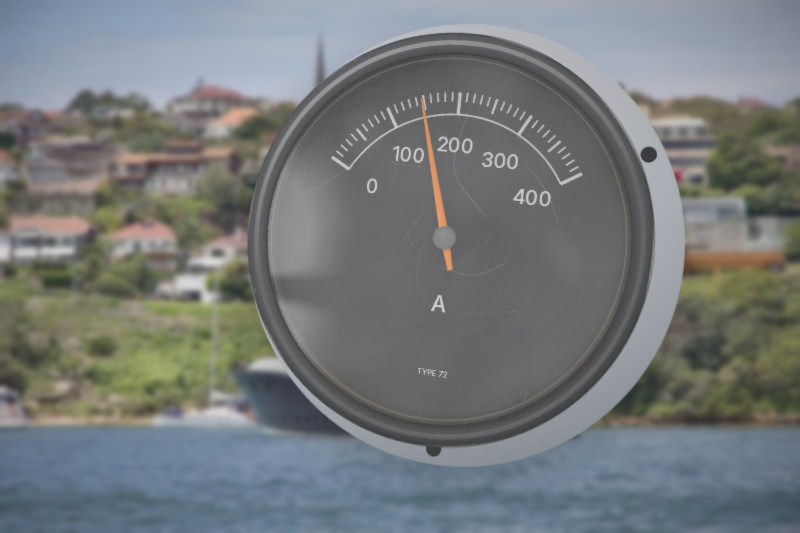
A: 150 A
